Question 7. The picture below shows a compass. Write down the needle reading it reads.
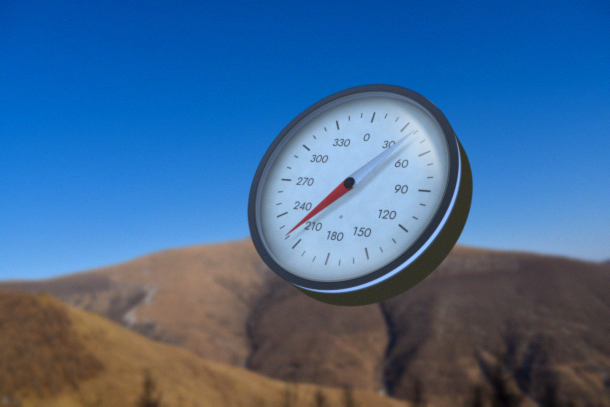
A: 220 °
